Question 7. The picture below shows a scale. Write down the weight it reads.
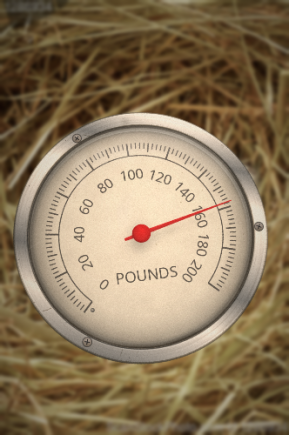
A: 158 lb
